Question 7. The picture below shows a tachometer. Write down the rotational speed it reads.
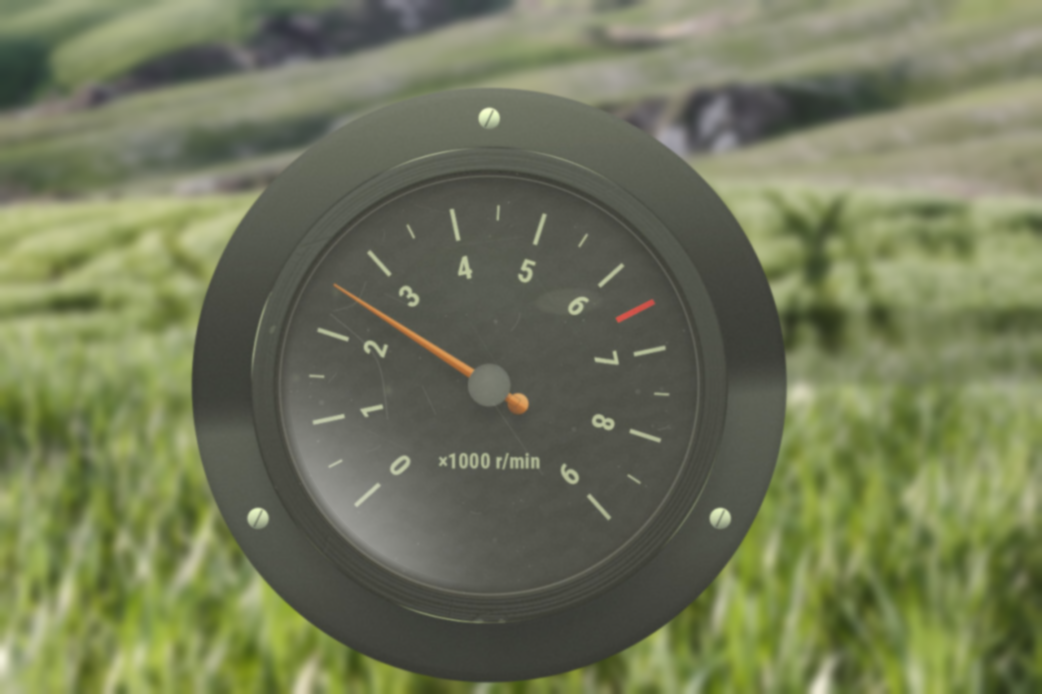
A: 2500 rpm
